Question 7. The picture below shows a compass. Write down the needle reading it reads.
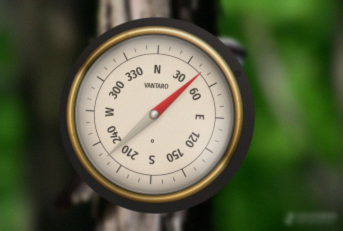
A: 45 °
